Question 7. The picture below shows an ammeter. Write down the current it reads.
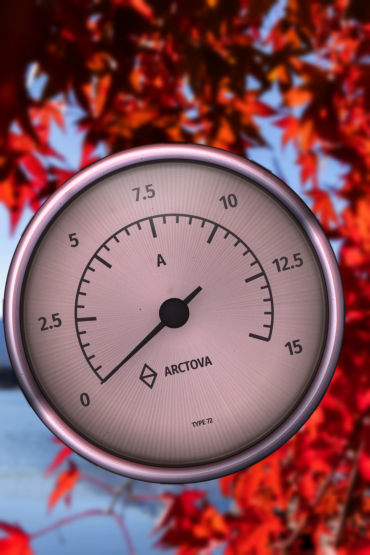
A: 0 A
